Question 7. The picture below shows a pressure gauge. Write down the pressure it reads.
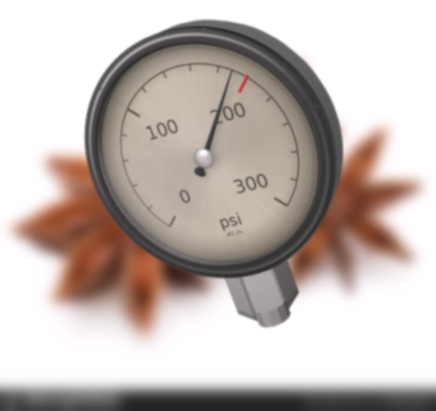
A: 190 psi
